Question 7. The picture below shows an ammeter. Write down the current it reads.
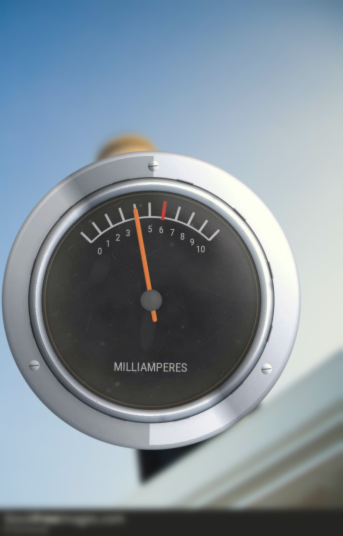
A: 4 mA
